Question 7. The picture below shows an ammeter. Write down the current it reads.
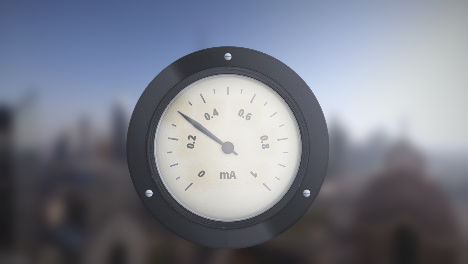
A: 0.3 mA
